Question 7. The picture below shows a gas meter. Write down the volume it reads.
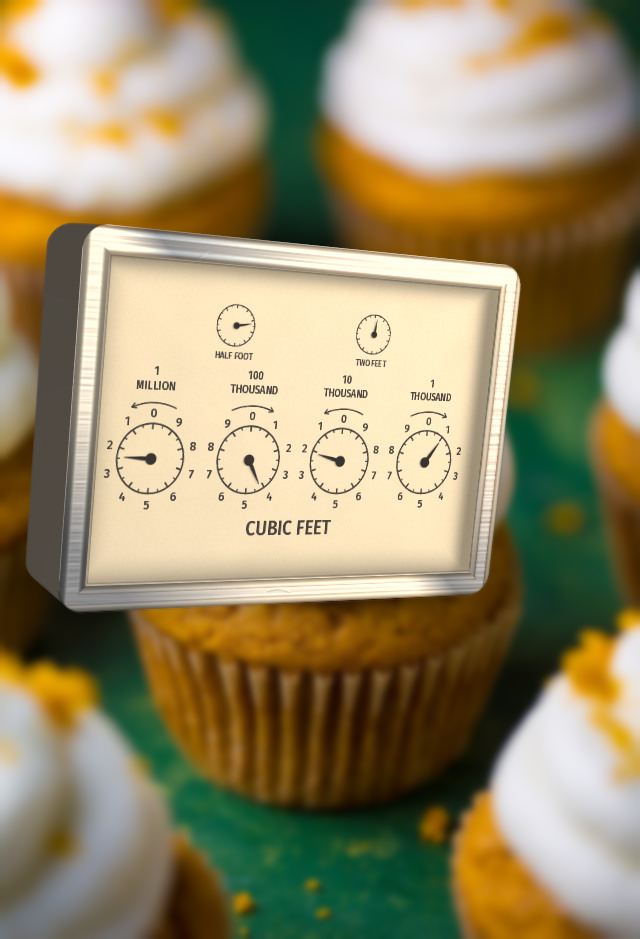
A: 242100 ft³
